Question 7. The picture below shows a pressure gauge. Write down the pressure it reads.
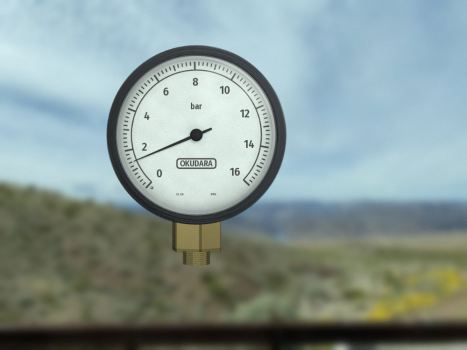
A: 1.4 bar
